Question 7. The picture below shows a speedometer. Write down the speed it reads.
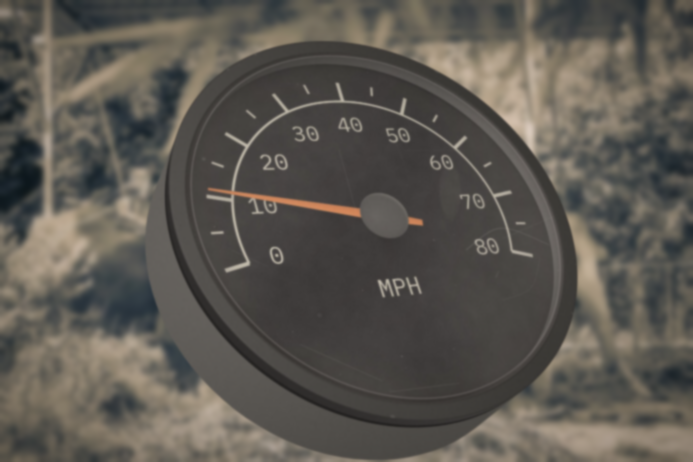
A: 10 mph
